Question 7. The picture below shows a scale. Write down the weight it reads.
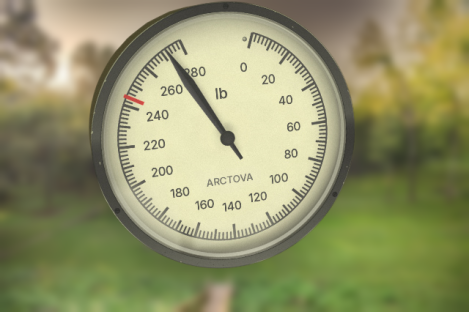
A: 272 lb
